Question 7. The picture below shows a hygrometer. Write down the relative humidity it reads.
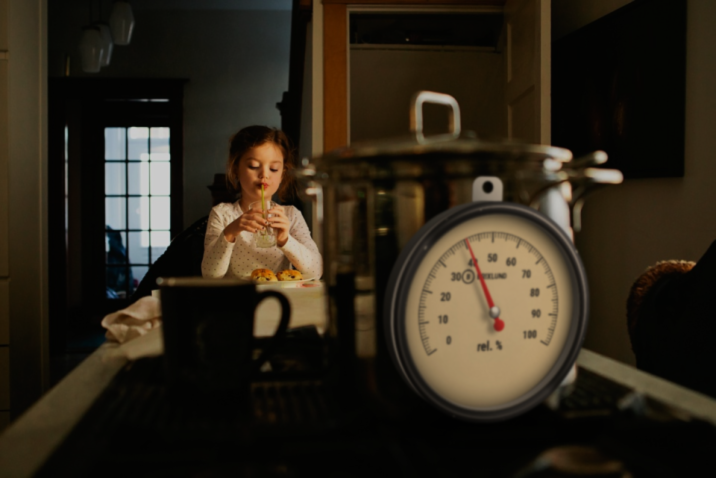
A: 40 %
